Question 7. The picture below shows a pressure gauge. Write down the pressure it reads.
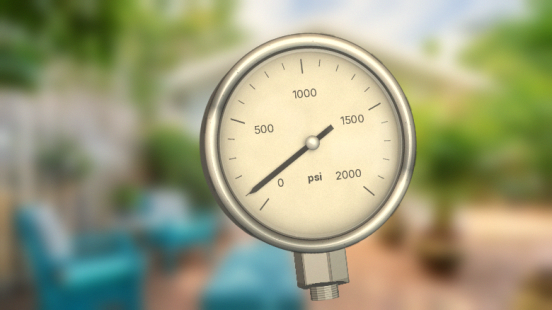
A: 100 psi
